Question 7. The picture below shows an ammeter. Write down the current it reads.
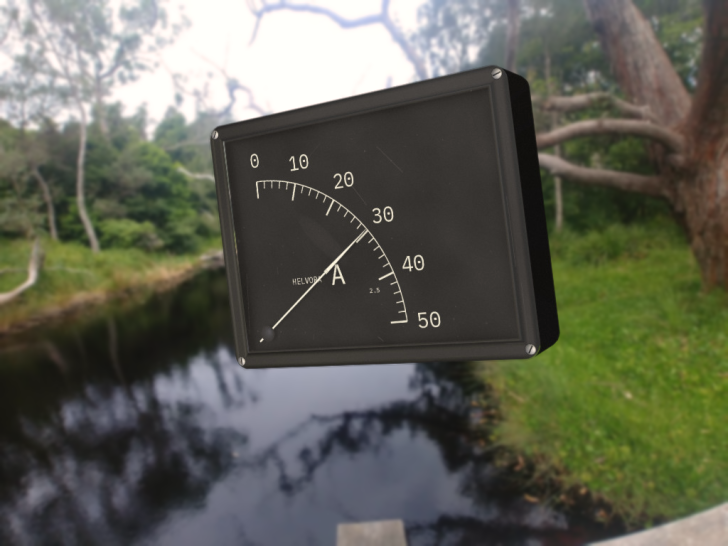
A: 30 A
